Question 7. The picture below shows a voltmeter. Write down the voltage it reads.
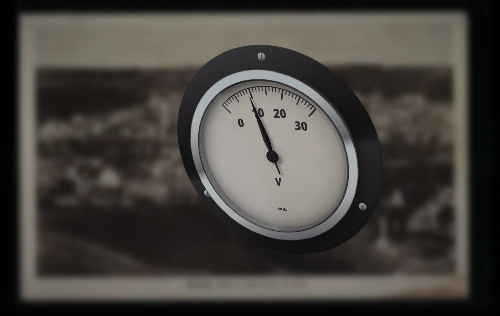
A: 10 V
